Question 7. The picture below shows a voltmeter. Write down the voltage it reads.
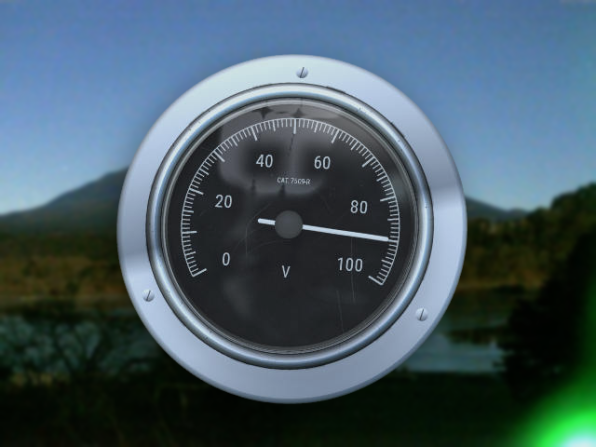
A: 90 V
